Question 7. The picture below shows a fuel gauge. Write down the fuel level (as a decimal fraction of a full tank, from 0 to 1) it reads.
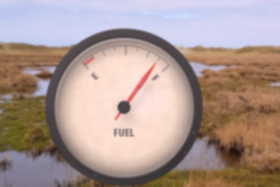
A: 0.875
